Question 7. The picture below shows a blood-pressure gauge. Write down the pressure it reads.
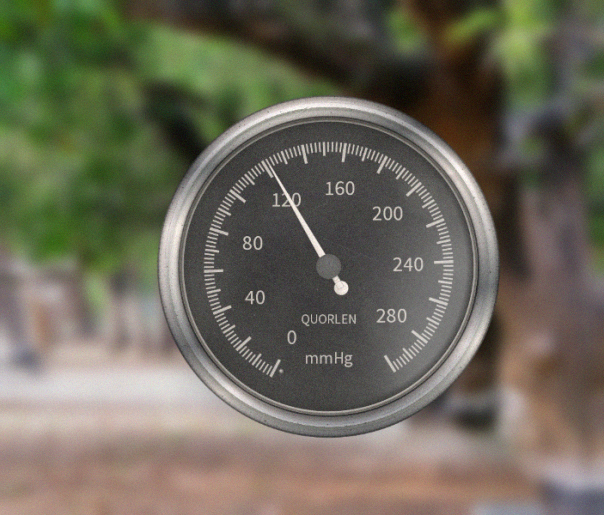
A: 122 mmHg
